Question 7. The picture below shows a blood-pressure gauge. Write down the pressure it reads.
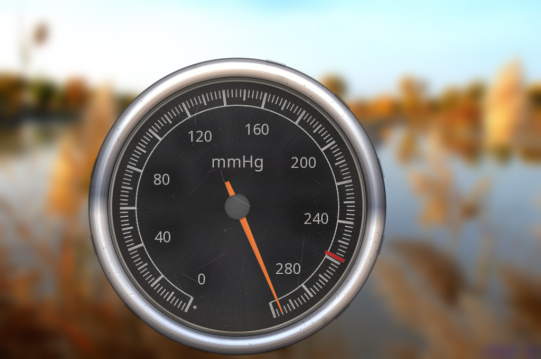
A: 296 mmHg
